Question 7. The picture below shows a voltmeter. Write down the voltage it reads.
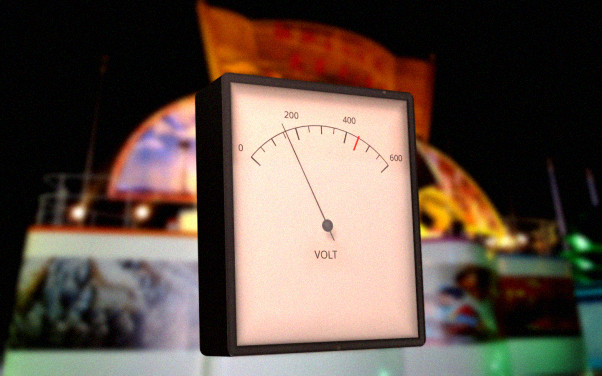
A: 150 V
